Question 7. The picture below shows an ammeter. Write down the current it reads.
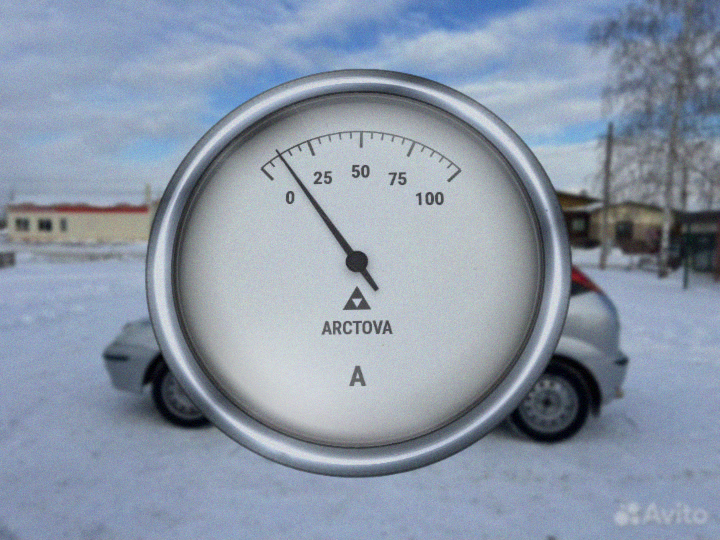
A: 10 A
